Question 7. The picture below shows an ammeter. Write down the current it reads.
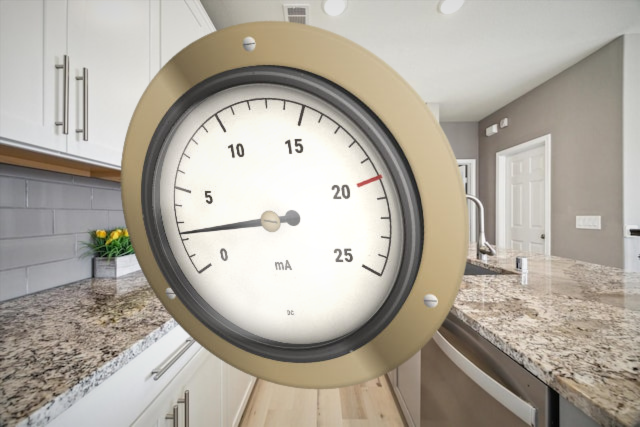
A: 2.5 mA
